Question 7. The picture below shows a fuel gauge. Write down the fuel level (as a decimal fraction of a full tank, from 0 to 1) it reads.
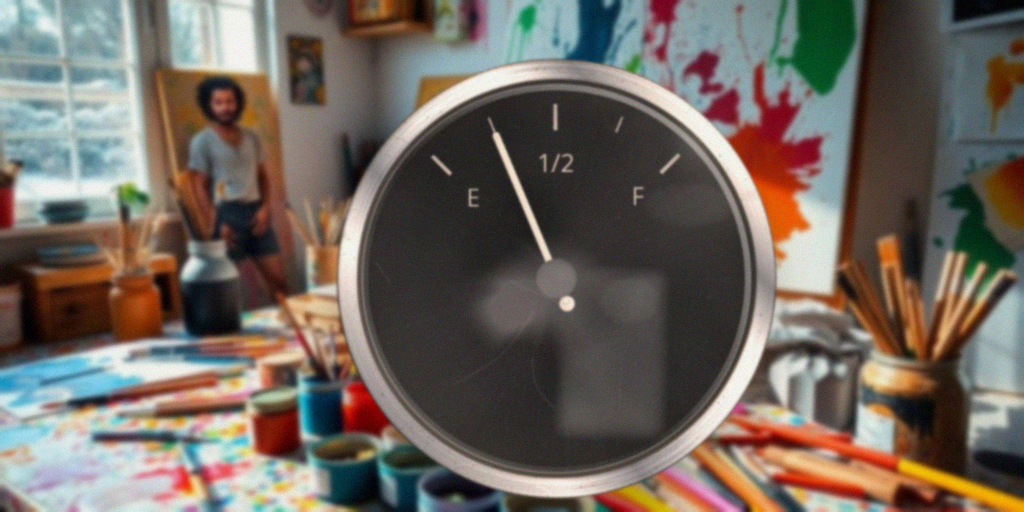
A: 0.25
